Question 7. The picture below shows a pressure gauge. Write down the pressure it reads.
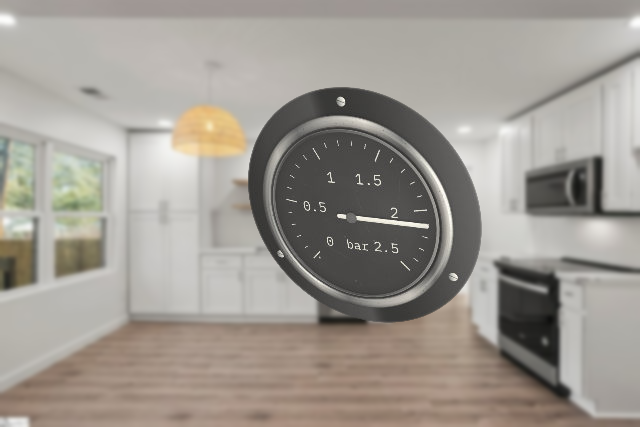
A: 2.1 bar
